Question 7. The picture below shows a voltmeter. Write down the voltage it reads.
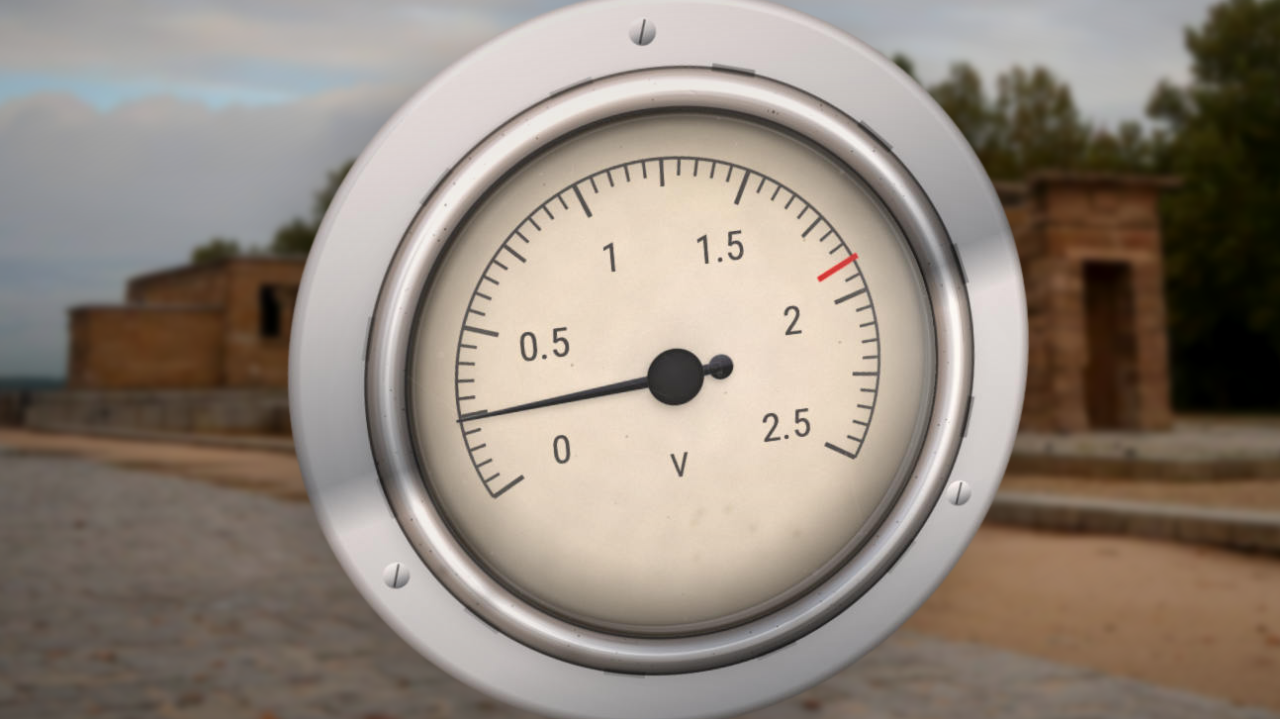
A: 0.25 V
